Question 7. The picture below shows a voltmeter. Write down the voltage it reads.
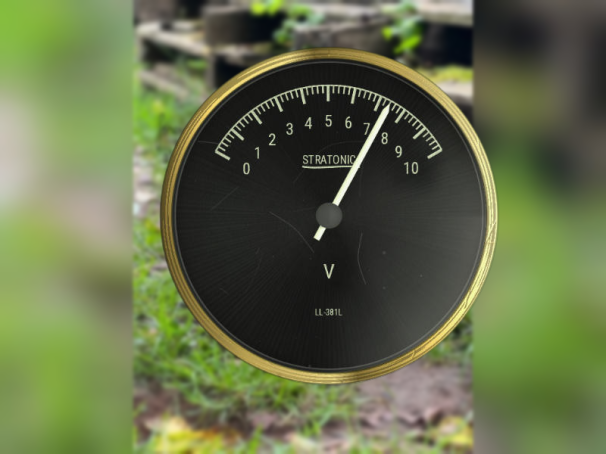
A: 7.4 V
